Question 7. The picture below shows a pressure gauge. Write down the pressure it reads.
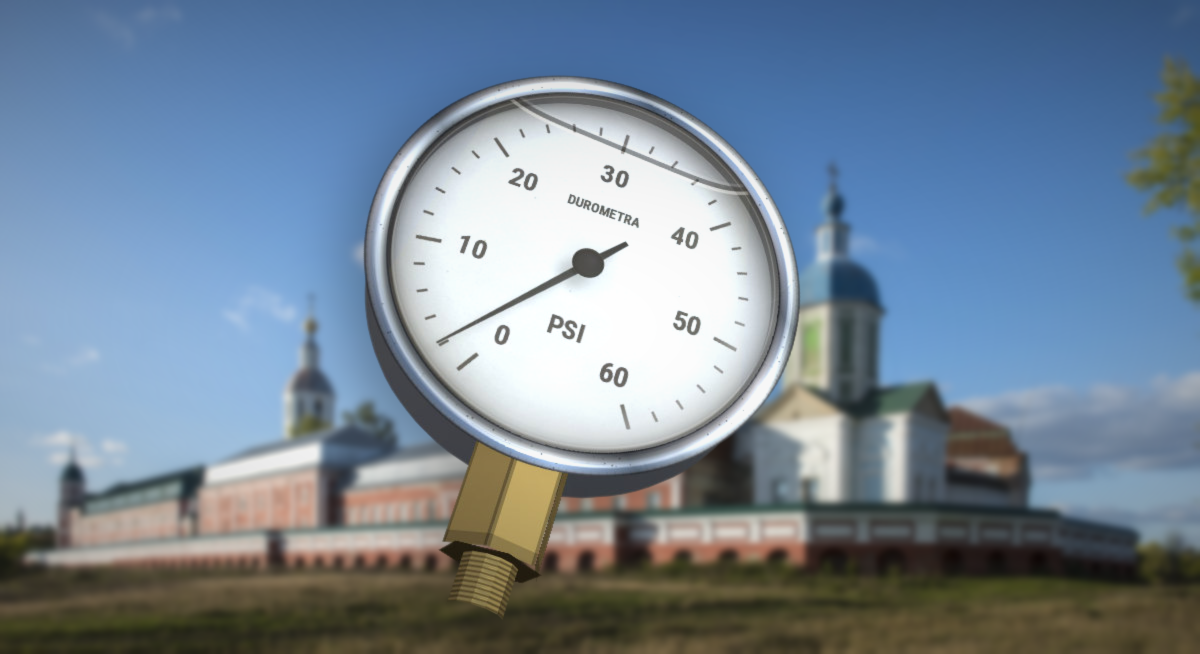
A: 2 psi
